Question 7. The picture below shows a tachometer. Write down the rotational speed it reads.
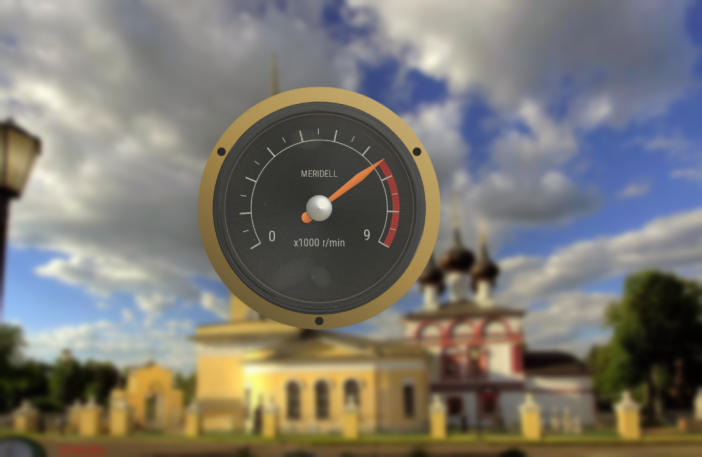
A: 6500 rpm
